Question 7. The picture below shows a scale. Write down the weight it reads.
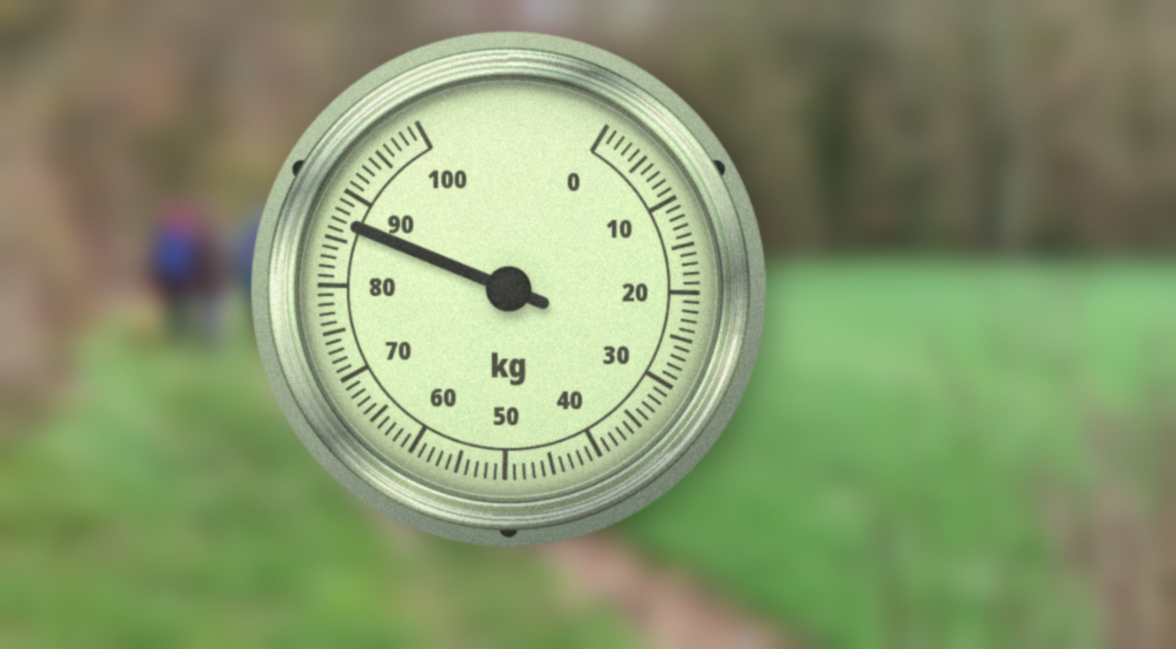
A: 87 kg
